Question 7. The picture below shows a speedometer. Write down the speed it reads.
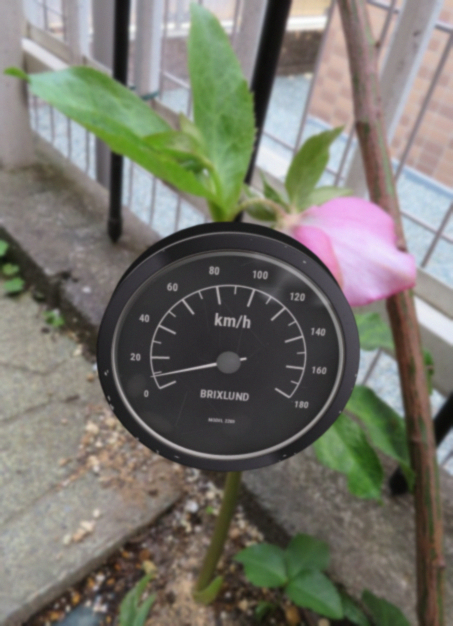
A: 10 km/h
